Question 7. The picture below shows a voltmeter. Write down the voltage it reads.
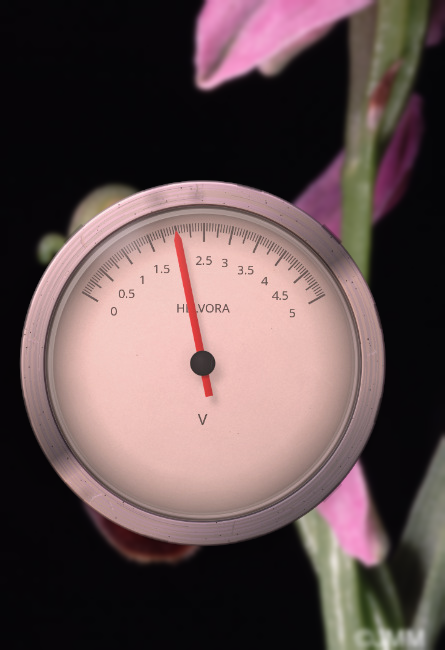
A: 2 V
